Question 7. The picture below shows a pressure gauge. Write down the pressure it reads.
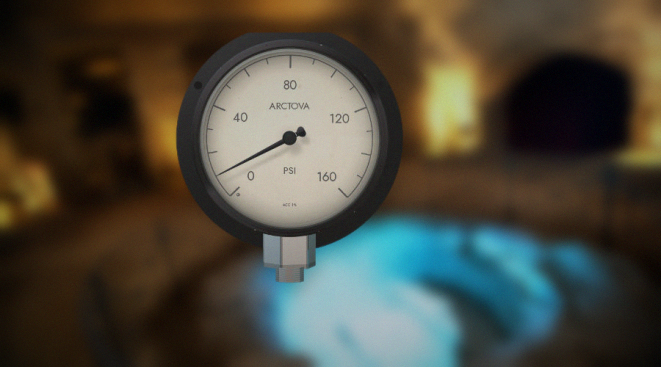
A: 10 psi
